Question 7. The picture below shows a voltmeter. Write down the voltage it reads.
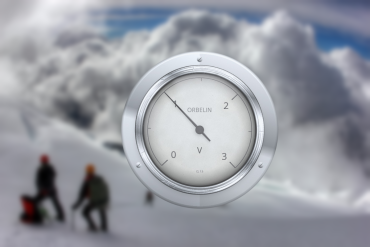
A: 1 V
